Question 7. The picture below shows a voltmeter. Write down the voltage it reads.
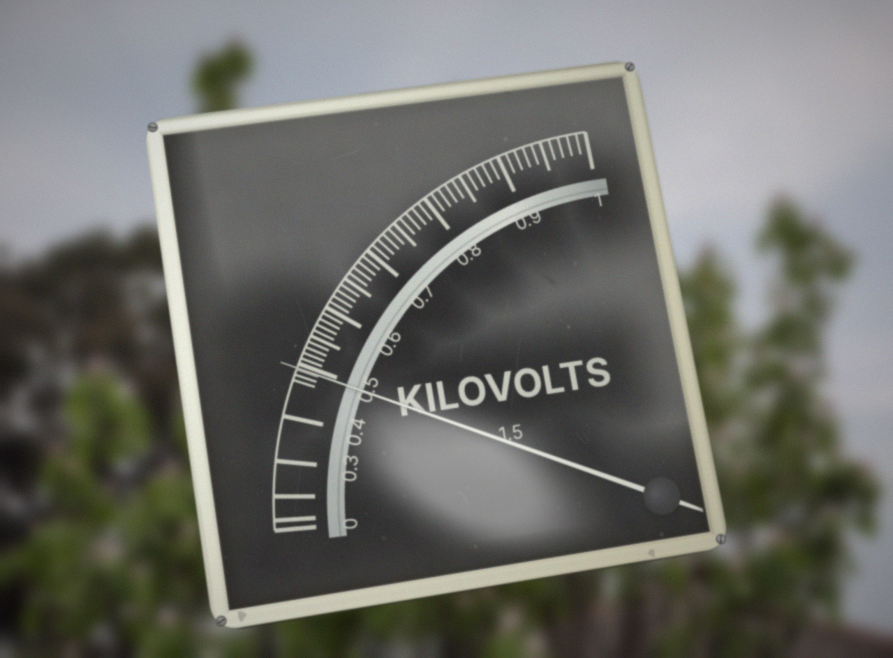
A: 0.49 kV
